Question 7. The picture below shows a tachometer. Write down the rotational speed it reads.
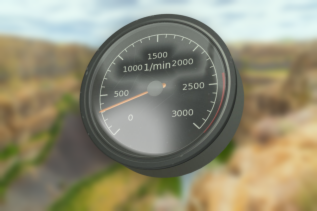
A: 300 rpm
